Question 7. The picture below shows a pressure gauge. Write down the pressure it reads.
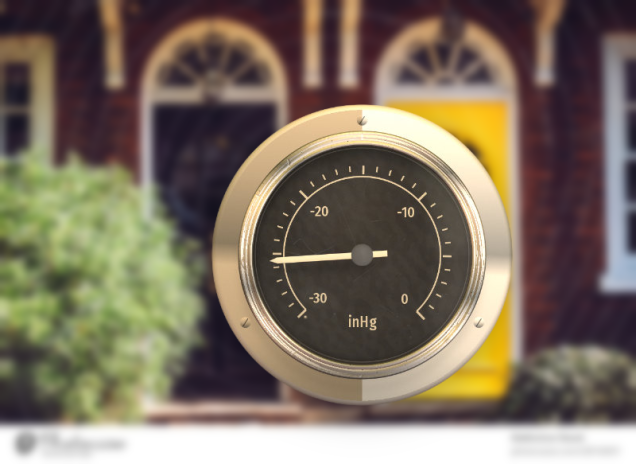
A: -25.5 inHg
